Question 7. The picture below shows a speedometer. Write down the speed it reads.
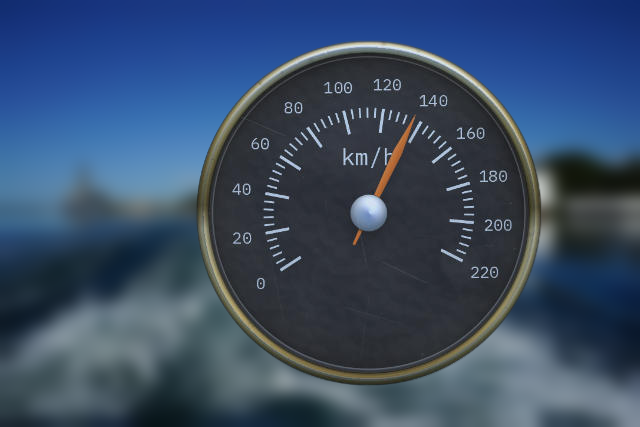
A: 136 km/h
